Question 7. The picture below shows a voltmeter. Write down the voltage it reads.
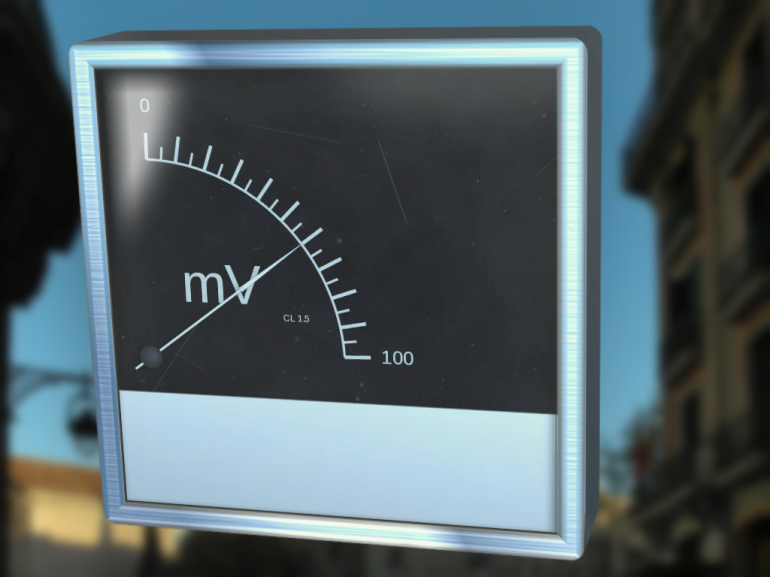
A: 60 mV
